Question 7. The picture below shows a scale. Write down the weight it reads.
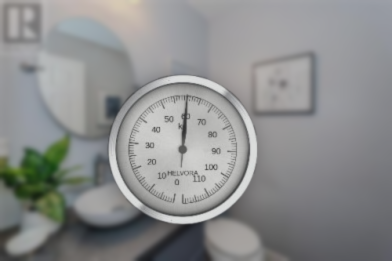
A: 60 kg
